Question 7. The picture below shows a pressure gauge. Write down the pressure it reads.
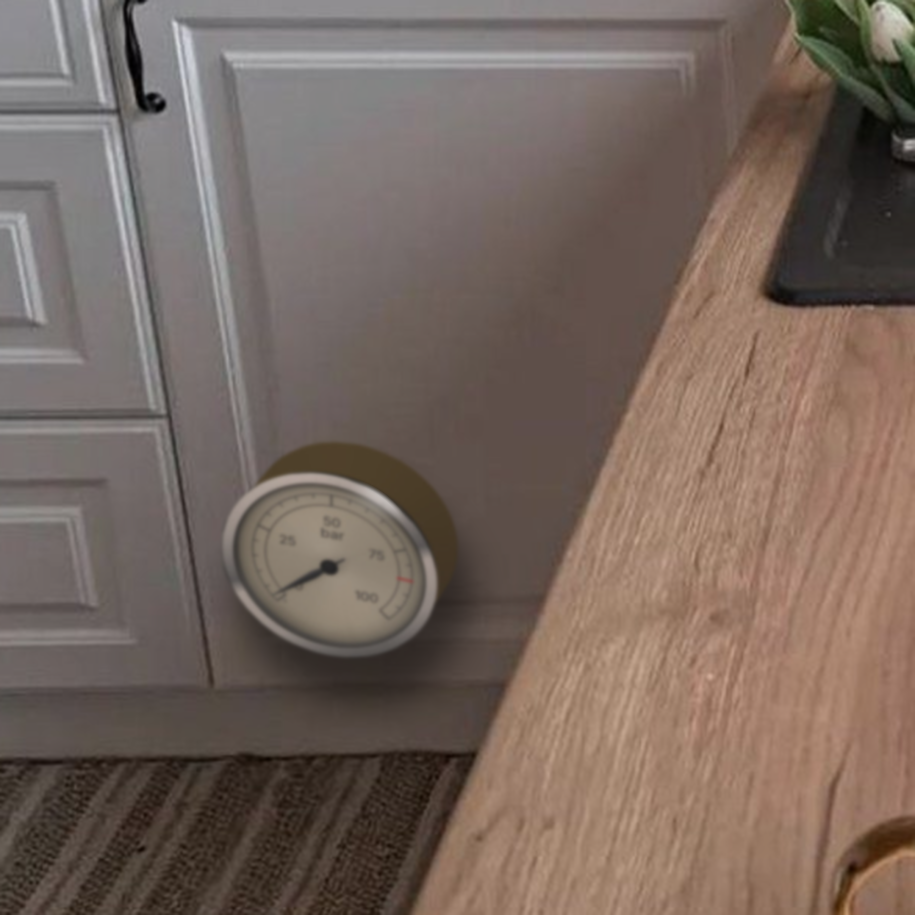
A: 2.5 bar
